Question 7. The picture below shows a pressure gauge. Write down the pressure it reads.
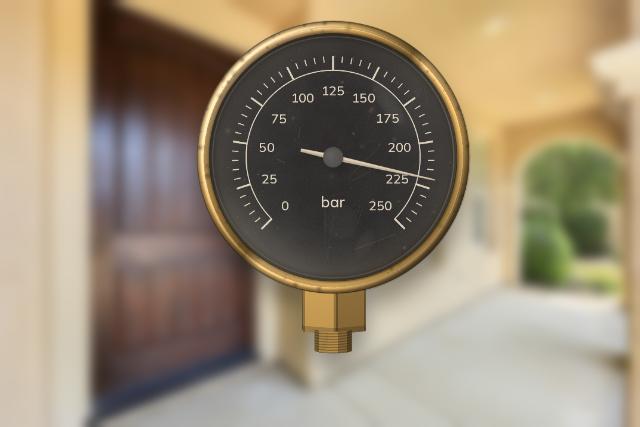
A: 220 bar
